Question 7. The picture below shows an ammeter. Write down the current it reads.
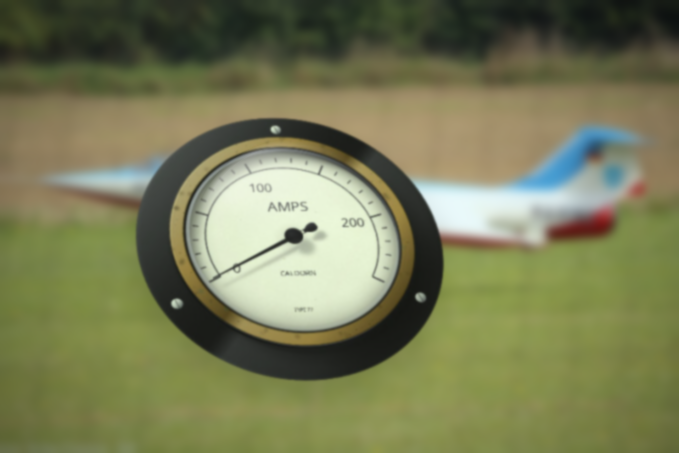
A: 0 A
